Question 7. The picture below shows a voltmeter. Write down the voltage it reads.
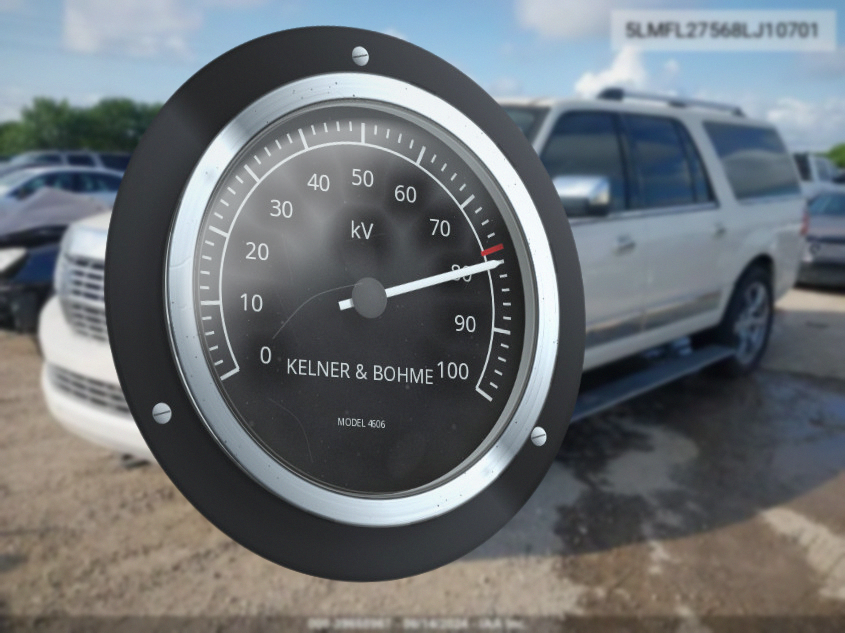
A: 80 kV
